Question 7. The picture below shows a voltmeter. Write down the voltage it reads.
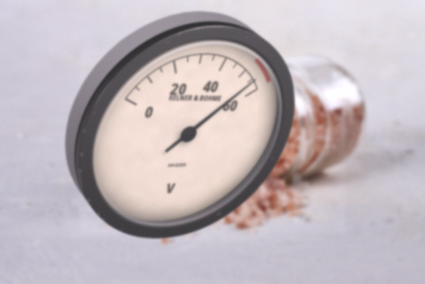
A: 55 V
